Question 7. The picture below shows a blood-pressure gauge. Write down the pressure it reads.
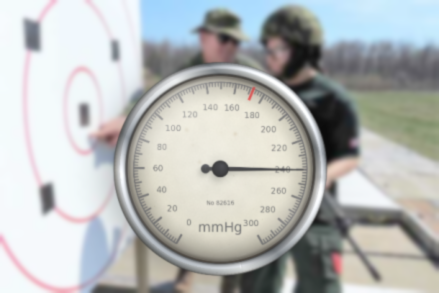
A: 240 mmHg
